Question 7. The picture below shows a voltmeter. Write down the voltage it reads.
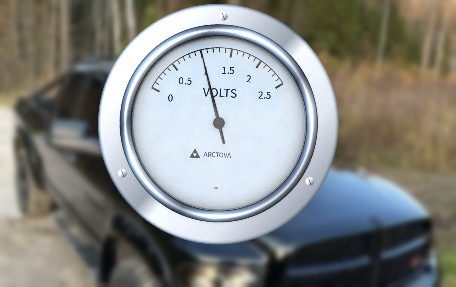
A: 1 V
